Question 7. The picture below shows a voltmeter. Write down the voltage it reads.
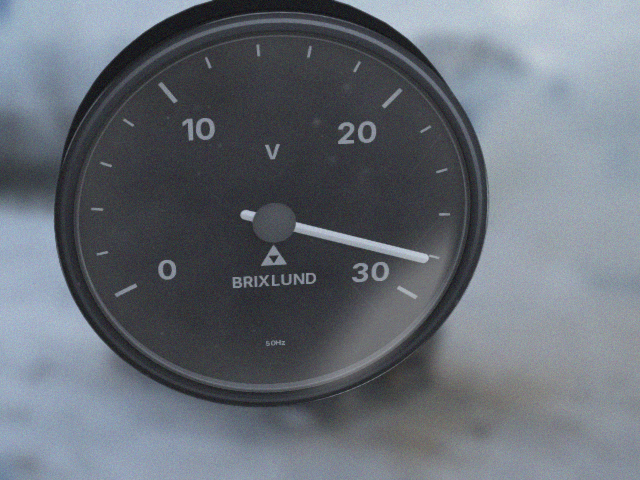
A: 28 V
